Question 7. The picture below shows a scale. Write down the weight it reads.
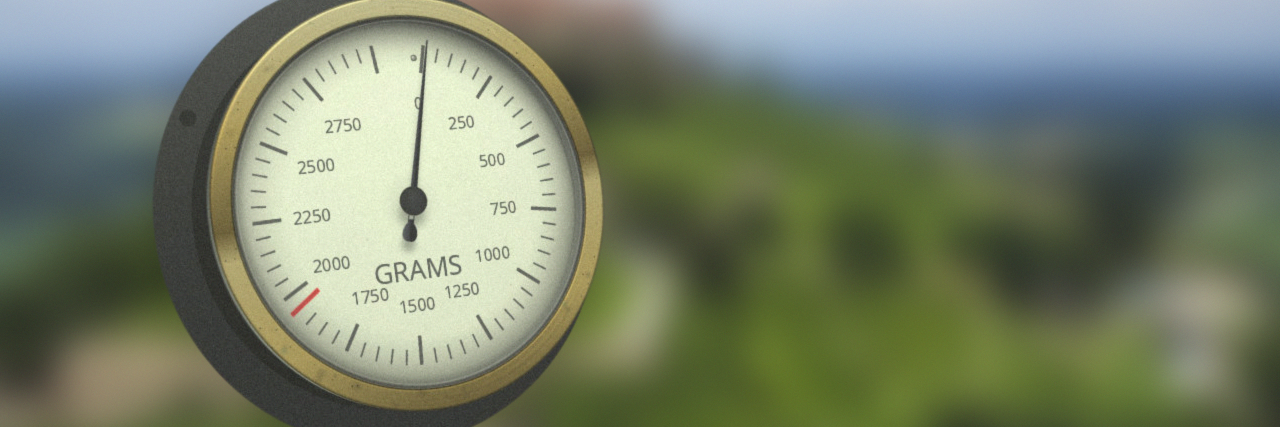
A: 0 g
